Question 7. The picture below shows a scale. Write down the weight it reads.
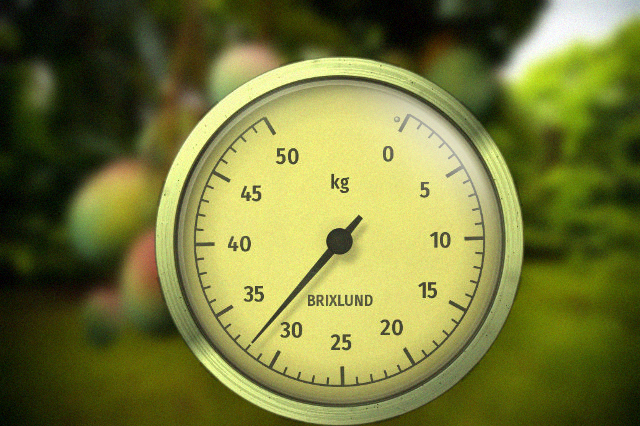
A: 32 kg
